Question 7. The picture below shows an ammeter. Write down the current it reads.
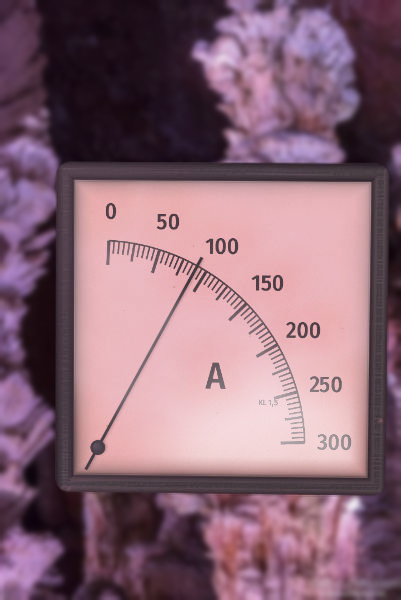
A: 90 A
